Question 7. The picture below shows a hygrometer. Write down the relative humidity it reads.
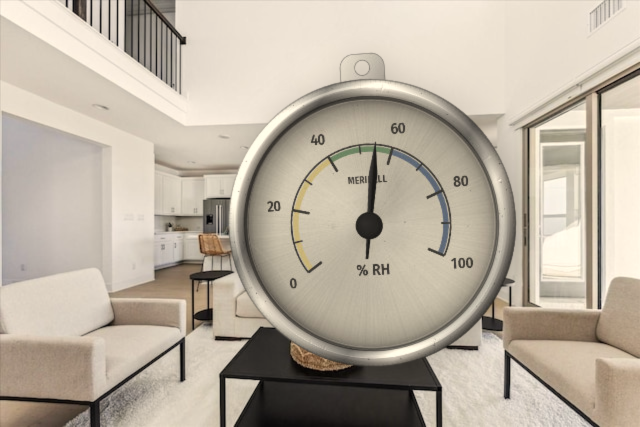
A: 55 %
